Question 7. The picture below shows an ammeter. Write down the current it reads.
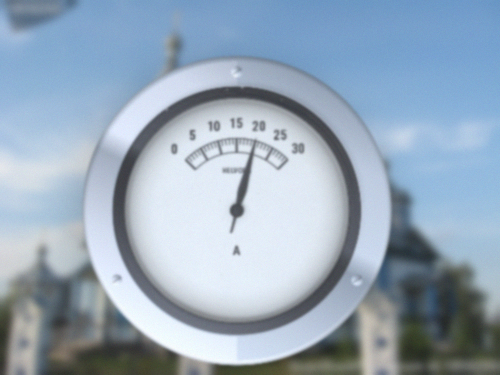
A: 20 A
